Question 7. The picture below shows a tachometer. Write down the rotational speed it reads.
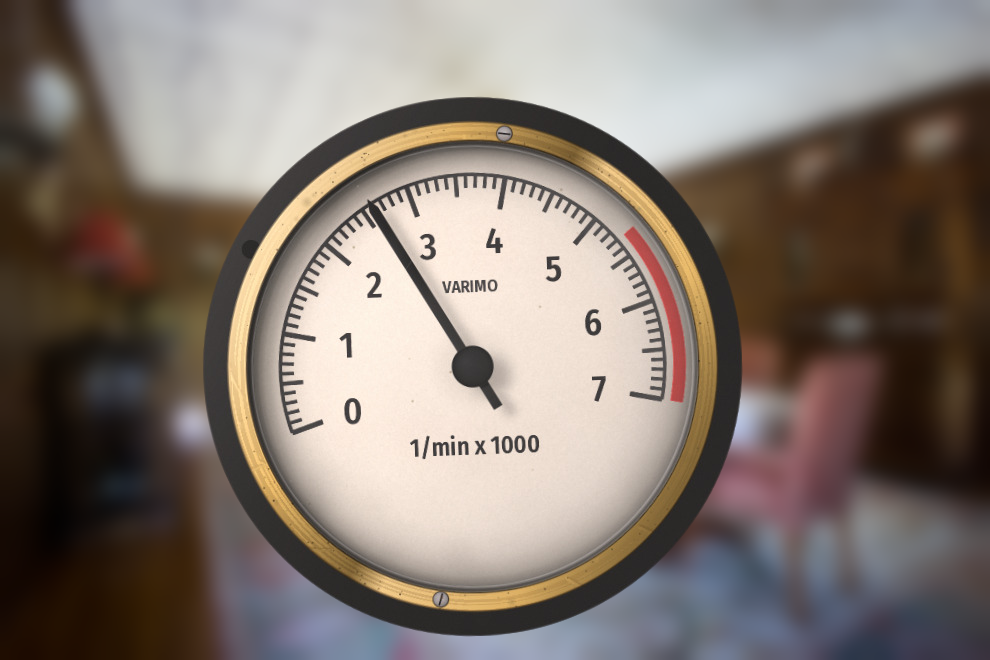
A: 2600 rpm
